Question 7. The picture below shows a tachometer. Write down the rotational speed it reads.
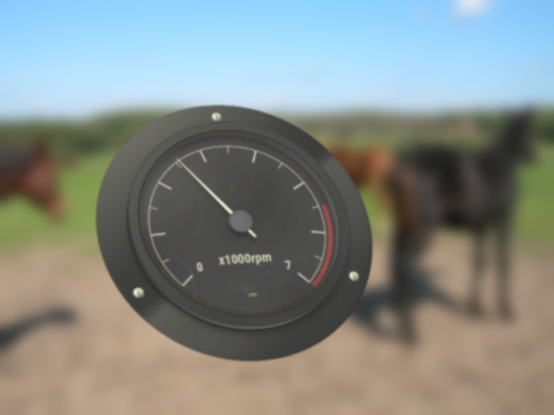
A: 2500 rpm
